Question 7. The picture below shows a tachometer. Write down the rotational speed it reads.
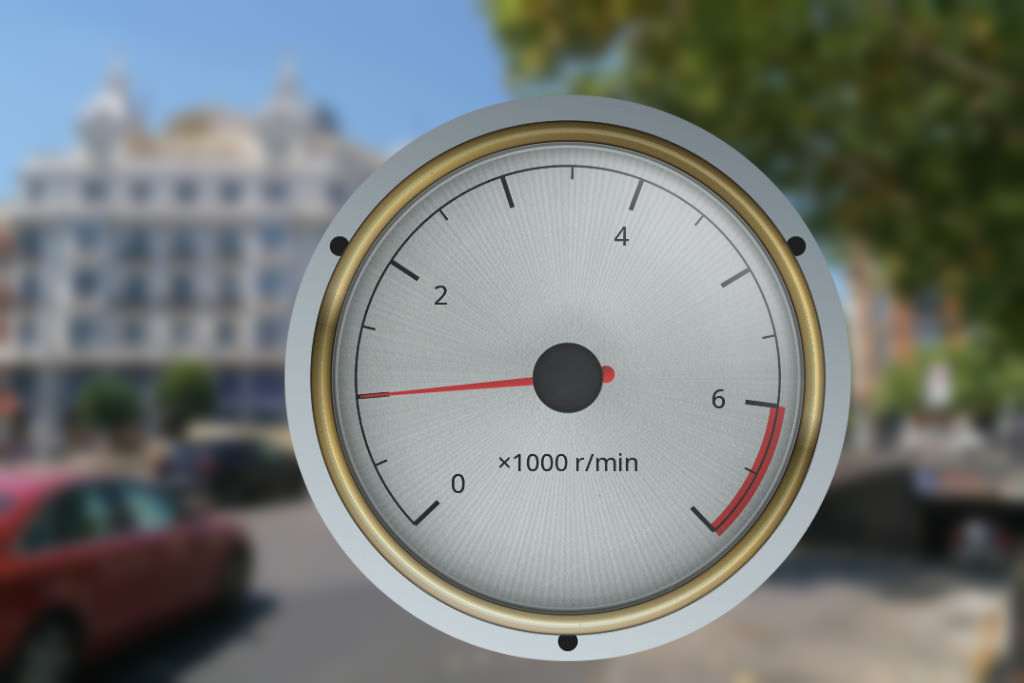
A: 1000 rpm
